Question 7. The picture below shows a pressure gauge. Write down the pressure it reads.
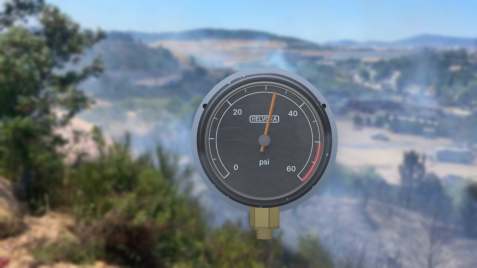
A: 32.5 psi
